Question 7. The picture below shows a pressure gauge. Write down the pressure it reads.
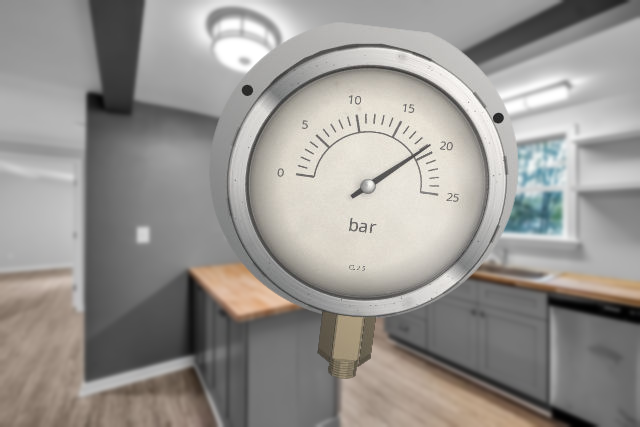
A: 19 bar
